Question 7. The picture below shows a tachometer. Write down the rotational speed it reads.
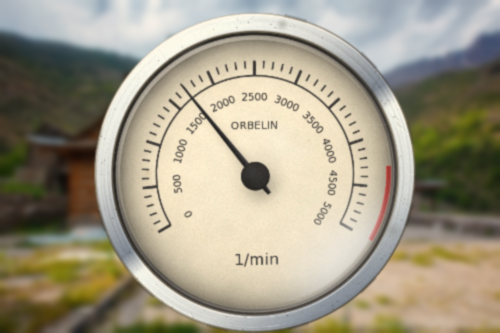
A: 1700 rpm
